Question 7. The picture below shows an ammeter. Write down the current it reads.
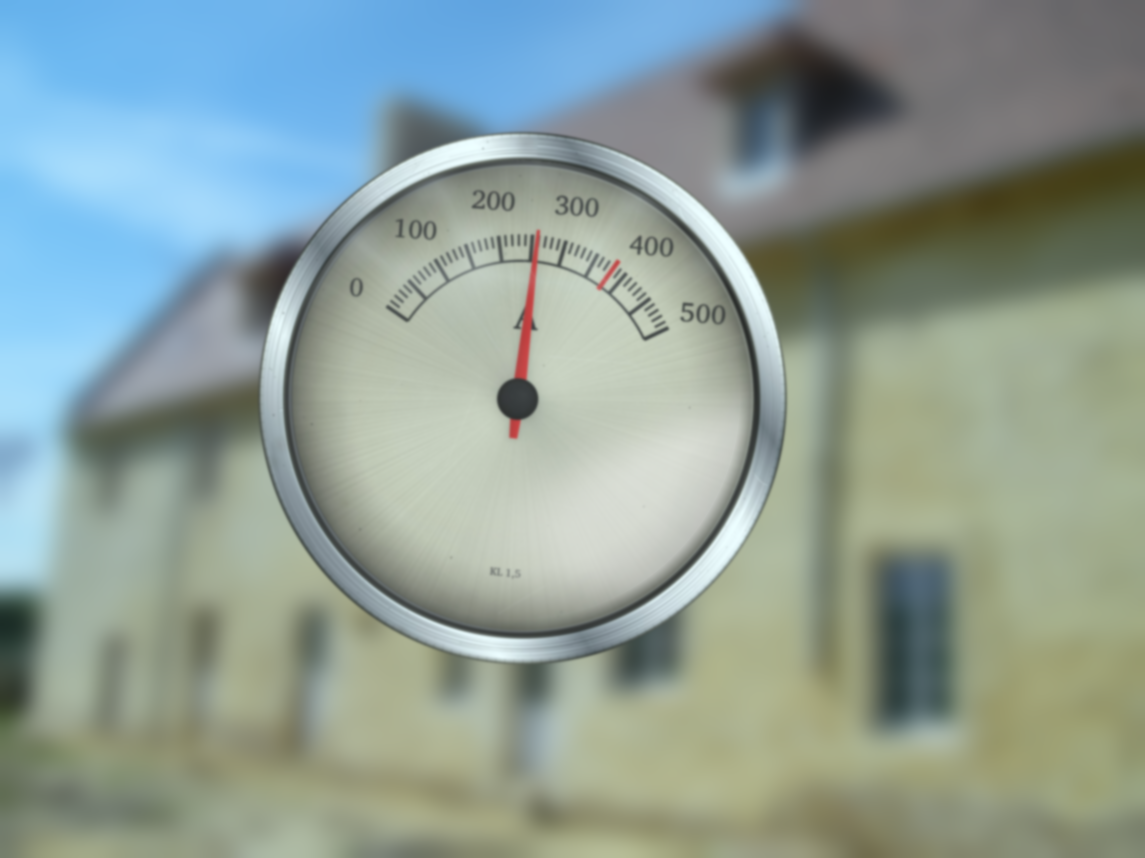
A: 260 A
